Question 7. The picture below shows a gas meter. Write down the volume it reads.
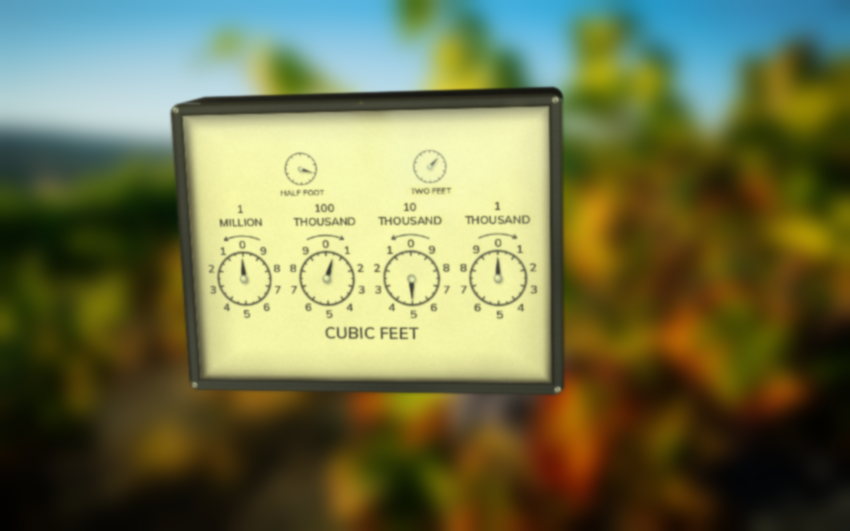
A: 5000 ft³
